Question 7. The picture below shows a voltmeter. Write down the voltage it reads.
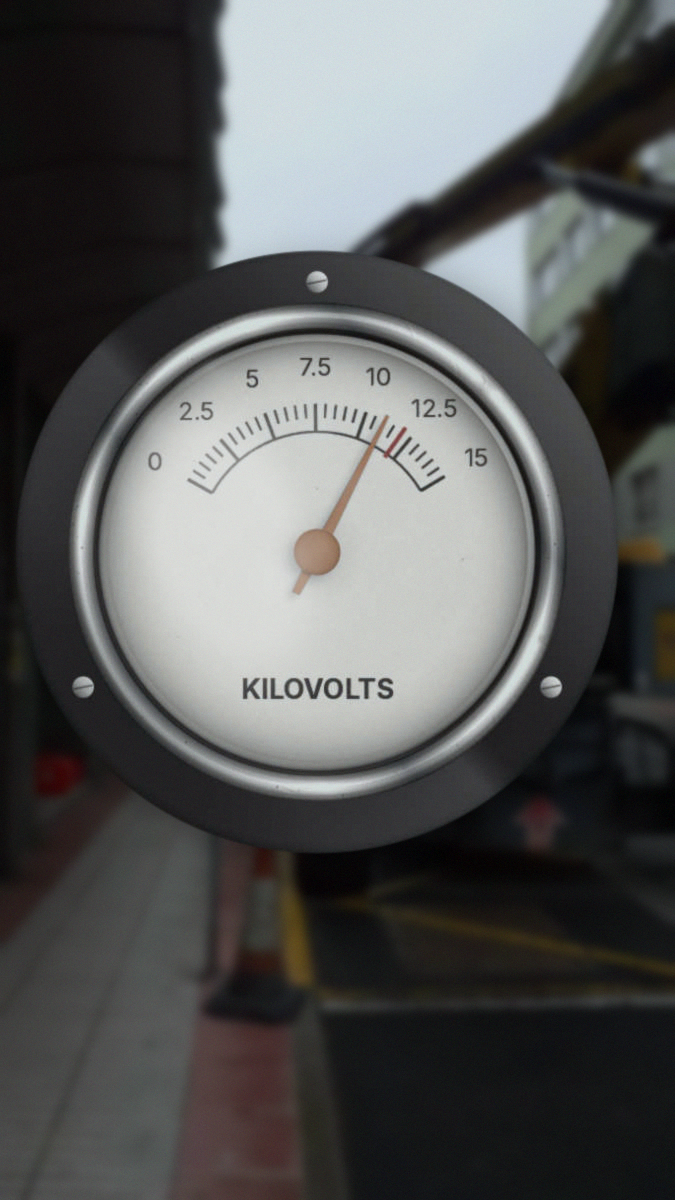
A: 11 kV
